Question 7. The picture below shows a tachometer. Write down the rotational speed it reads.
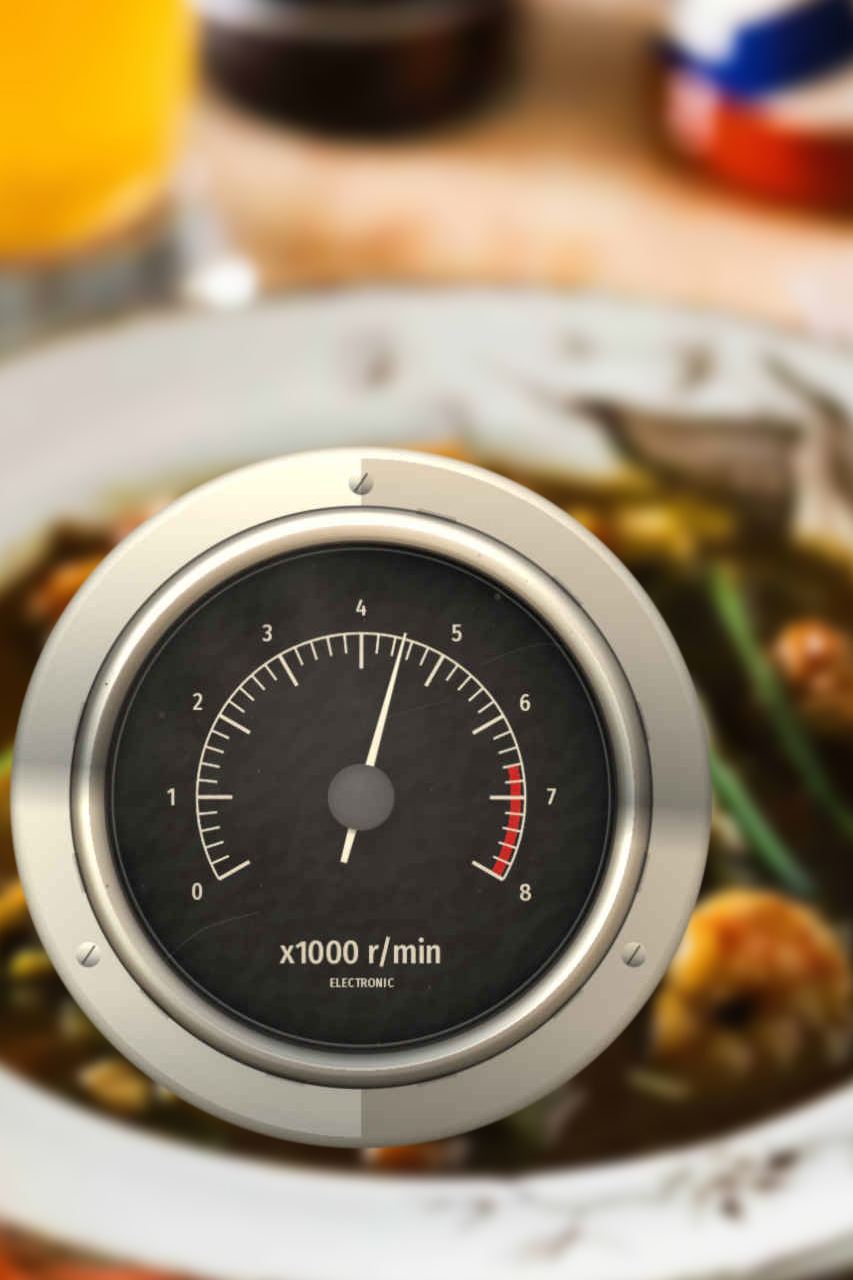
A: 4500 rpm
